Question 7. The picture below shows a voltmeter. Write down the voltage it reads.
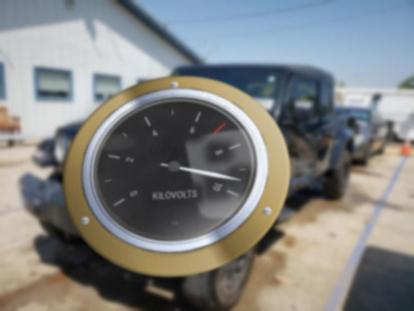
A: 9.5 kV
